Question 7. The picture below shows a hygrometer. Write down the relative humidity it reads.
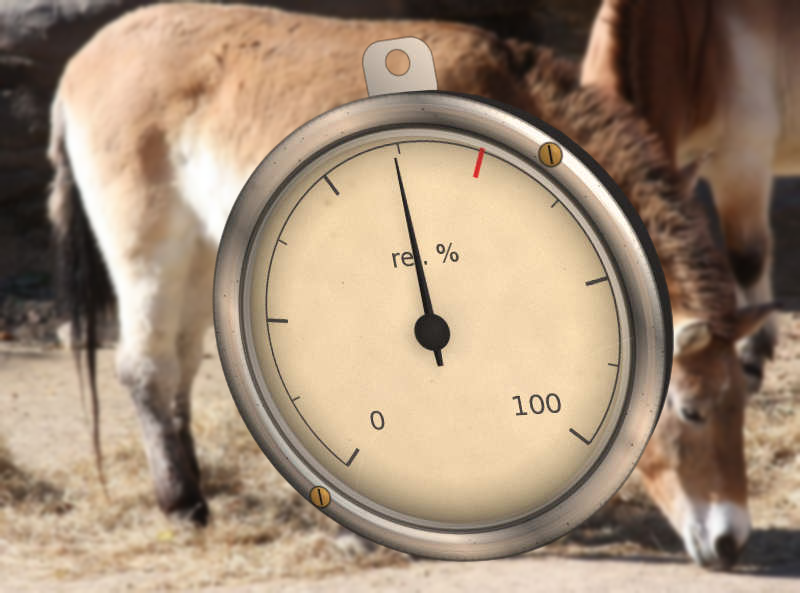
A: 50 %
